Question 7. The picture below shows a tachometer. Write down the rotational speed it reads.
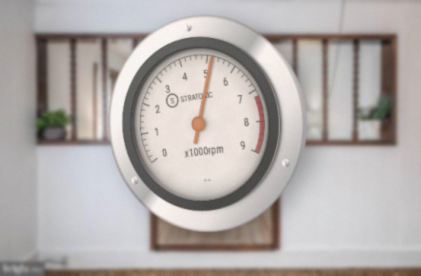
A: 5200 rpm
